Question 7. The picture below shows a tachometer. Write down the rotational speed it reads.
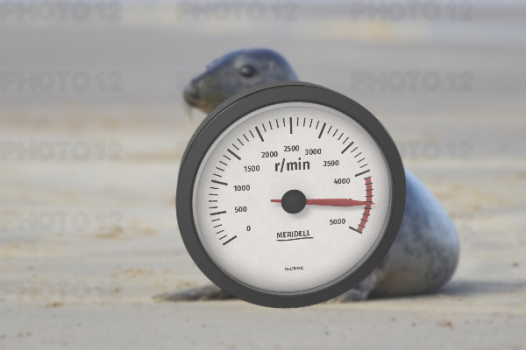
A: 4500 rpm
